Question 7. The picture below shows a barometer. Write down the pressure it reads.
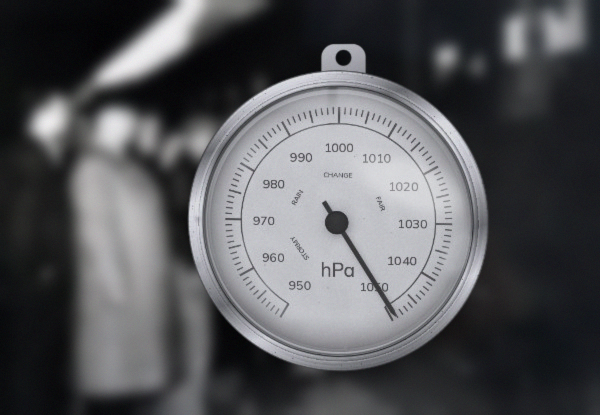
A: 1049 hPa
